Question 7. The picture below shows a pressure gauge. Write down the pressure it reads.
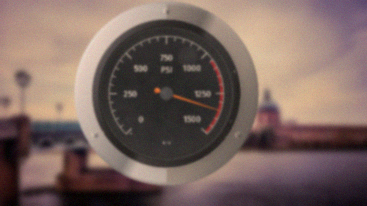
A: 1350 psi
